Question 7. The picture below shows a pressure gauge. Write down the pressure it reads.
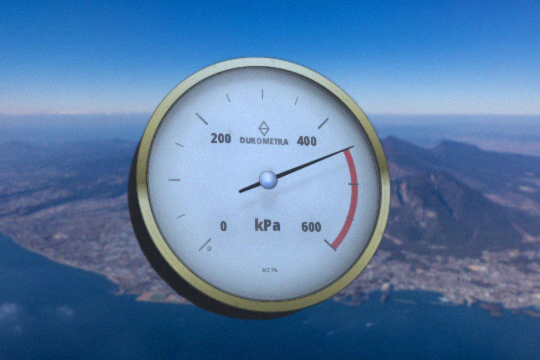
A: 450 kPa
